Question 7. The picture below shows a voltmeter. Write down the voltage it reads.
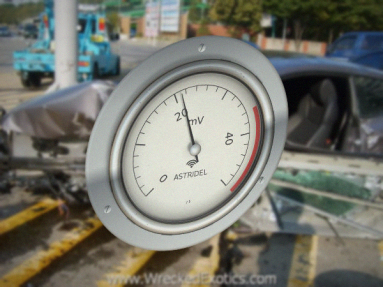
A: 21 mV
